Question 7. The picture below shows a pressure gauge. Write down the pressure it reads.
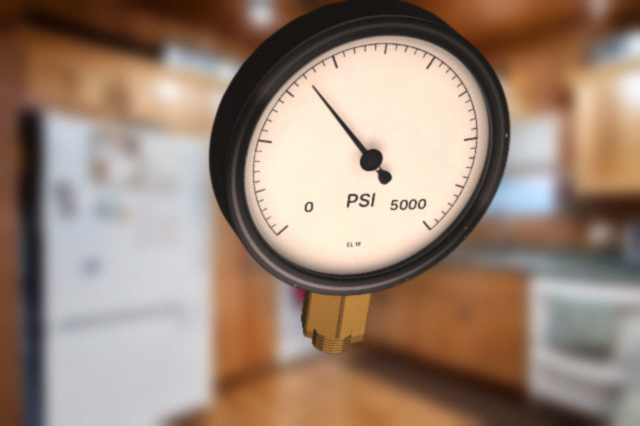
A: 1700 psi
